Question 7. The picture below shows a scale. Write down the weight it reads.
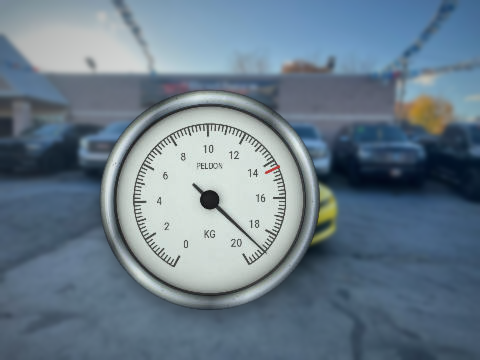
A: 19 kg
